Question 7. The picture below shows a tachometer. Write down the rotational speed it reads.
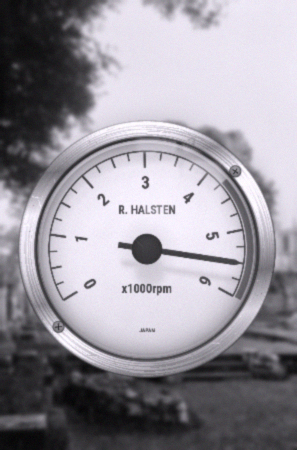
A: 5500 rpm
